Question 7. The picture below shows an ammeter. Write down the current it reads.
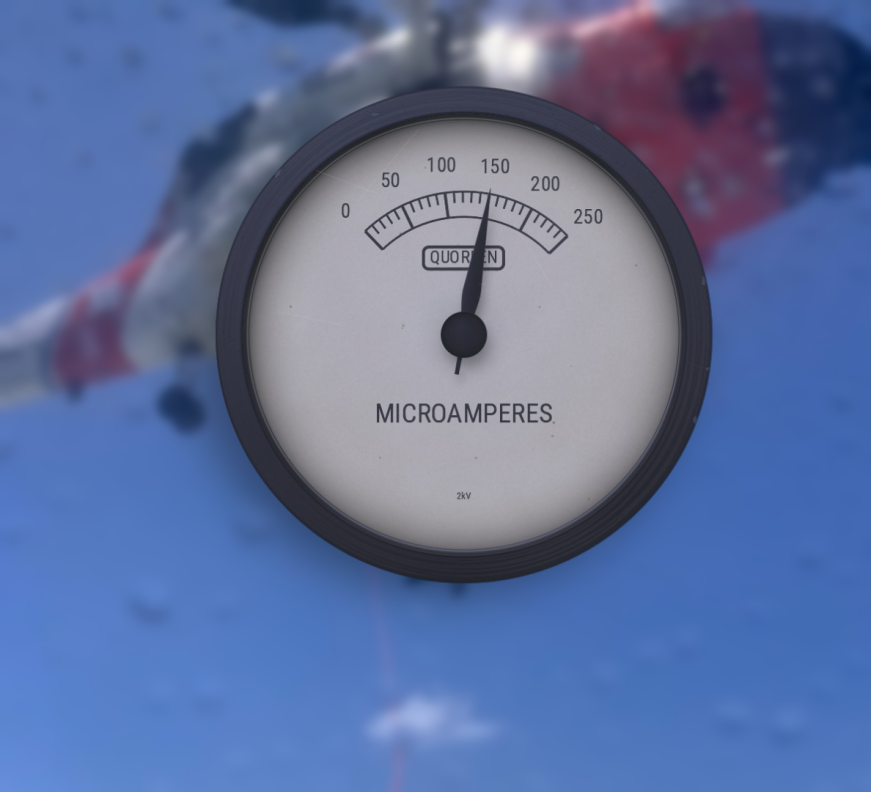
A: 150 µA
